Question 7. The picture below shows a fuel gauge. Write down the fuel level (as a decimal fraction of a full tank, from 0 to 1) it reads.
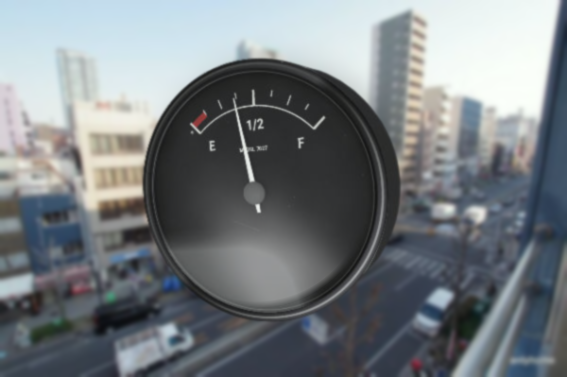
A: 0.375
